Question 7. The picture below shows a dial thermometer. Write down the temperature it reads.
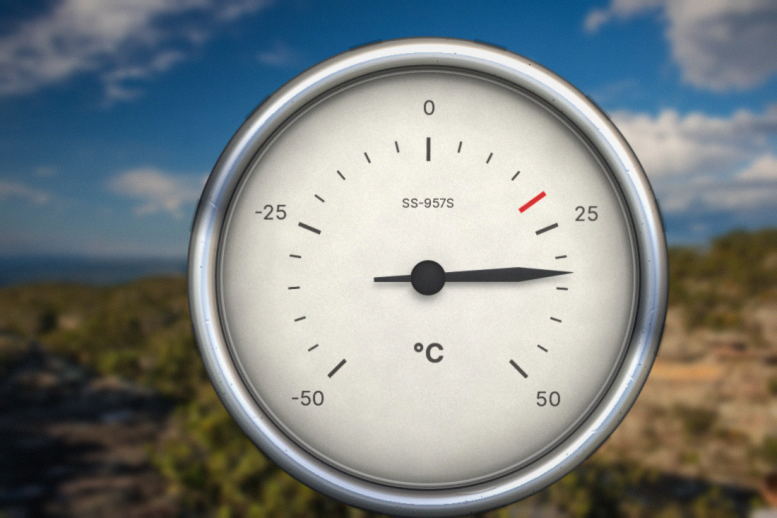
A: 32.5 °C
